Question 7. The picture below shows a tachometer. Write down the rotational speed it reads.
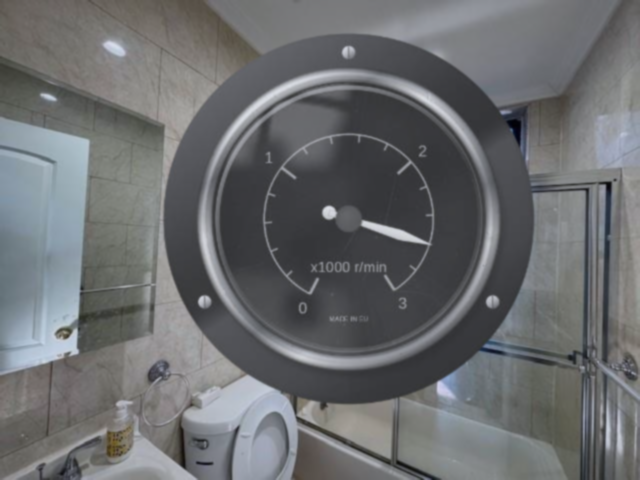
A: 2600 rpm
